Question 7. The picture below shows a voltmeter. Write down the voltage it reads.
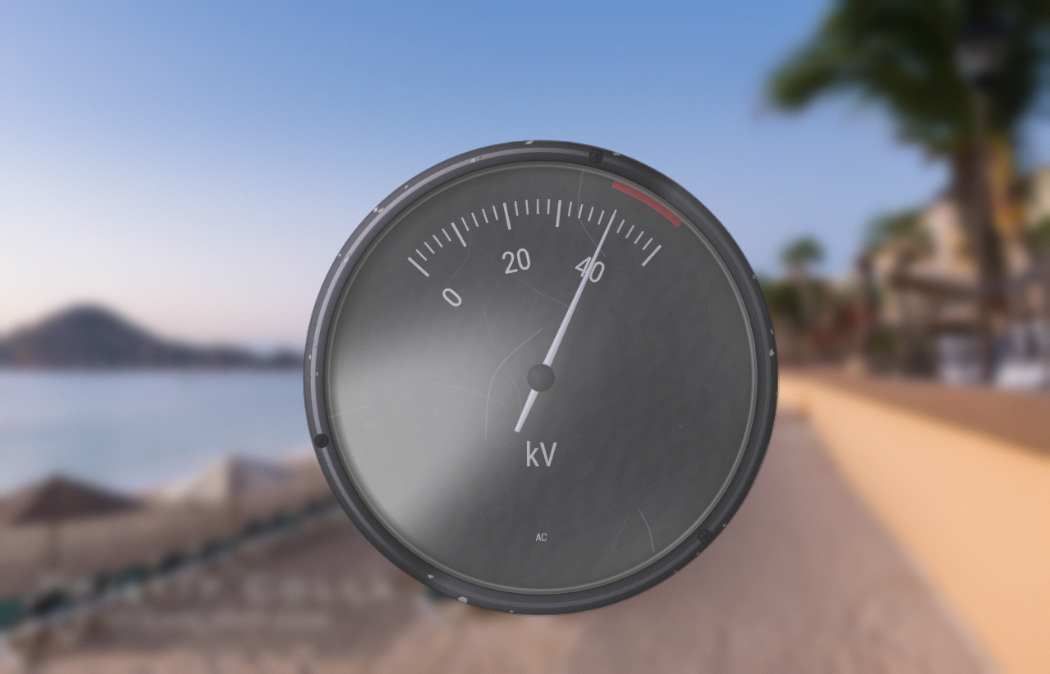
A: 40 kV
